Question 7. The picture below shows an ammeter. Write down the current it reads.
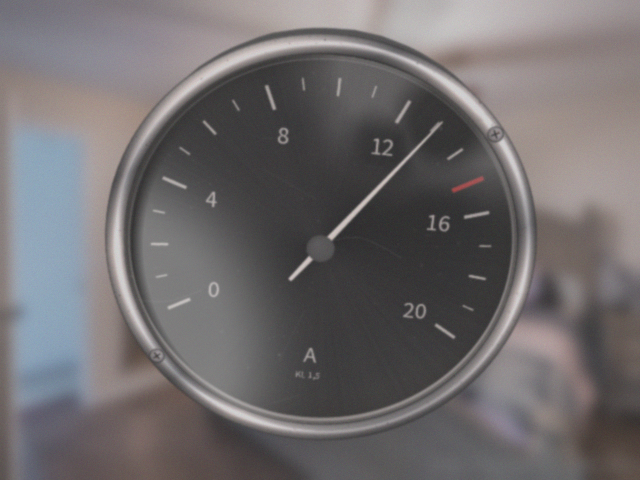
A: 13 A
